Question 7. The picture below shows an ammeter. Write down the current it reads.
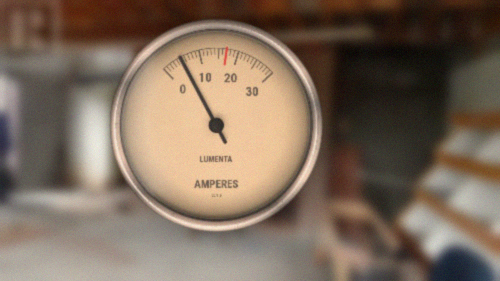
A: 5 A
